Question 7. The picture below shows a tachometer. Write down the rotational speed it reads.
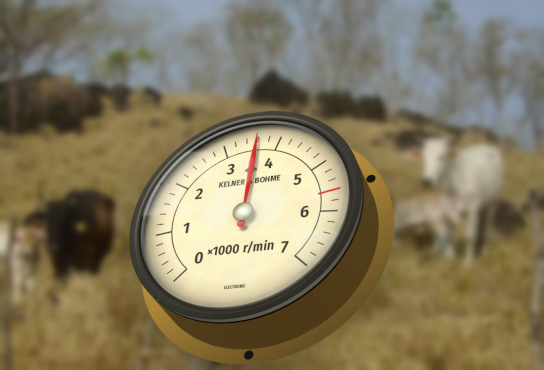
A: 3600 rpm
